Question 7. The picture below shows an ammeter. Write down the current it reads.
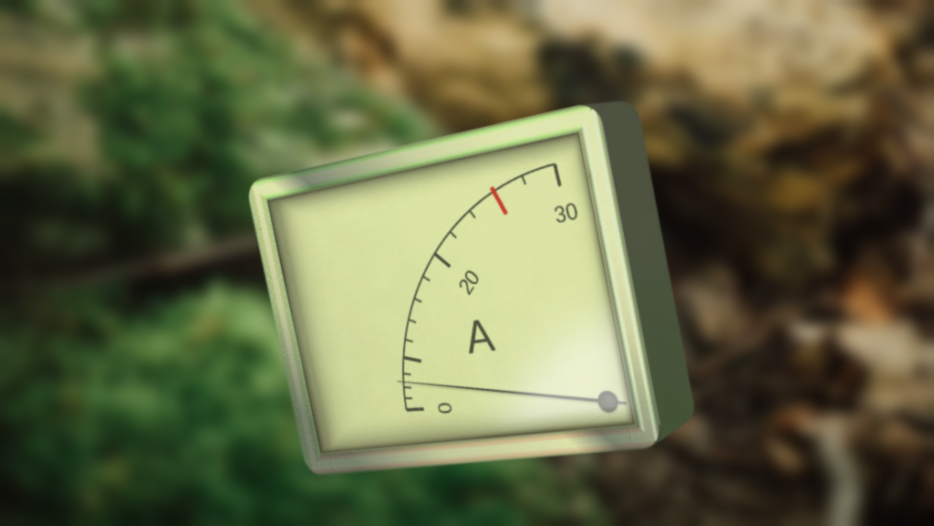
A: 7 A
